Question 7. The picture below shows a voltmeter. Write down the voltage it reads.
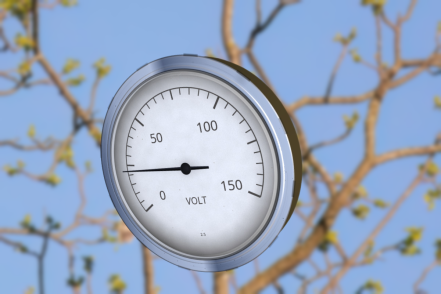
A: 22.5 V
